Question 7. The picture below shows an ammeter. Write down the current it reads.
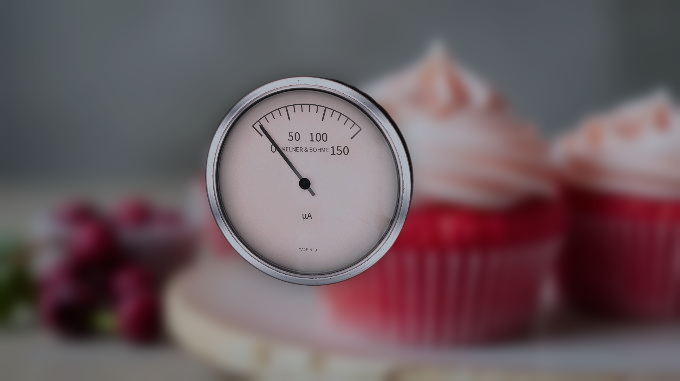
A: 10 µA
